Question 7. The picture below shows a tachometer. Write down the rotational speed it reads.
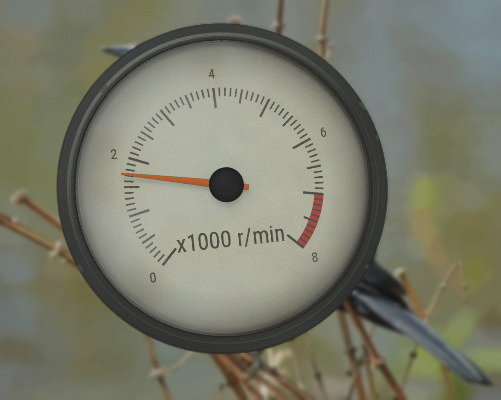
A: 1700 rpm
